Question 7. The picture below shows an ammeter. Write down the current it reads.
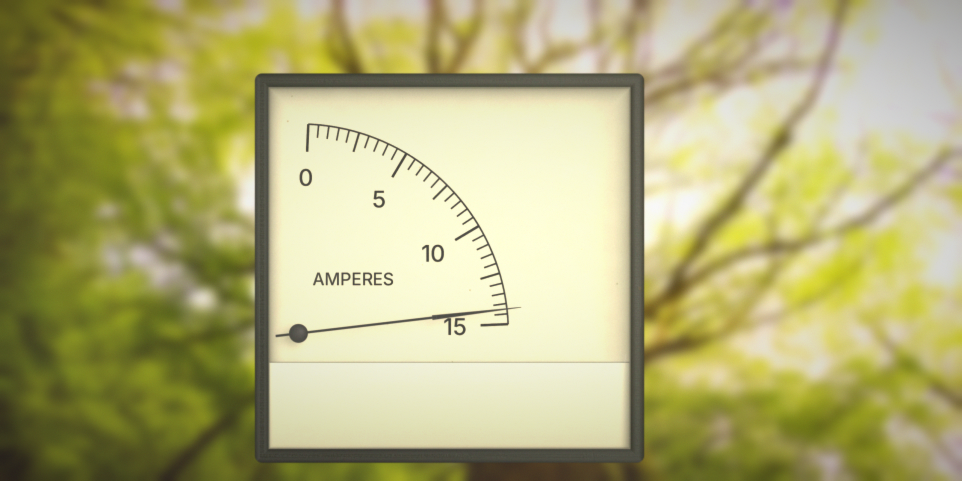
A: 14.25 A
